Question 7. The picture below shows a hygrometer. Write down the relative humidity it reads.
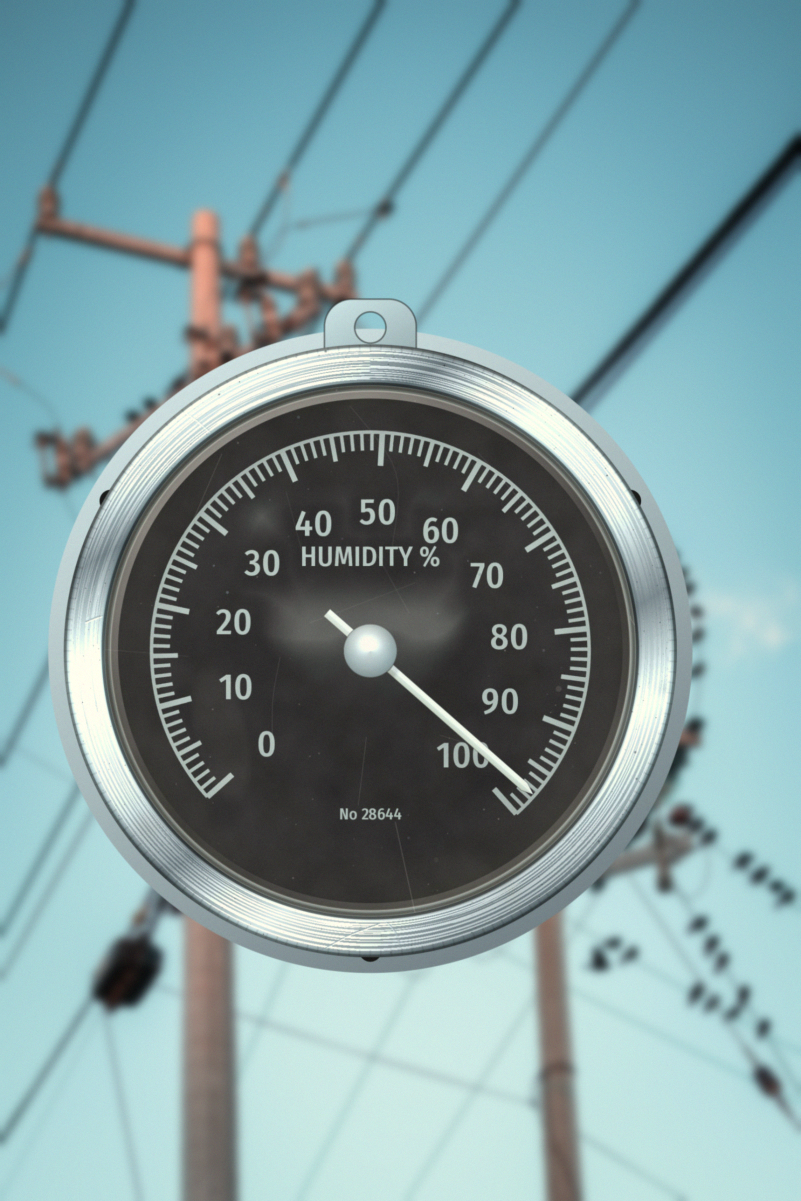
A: 97.5 %
